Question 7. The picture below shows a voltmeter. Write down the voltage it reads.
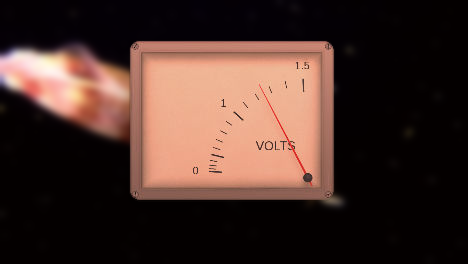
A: 1.25 V
